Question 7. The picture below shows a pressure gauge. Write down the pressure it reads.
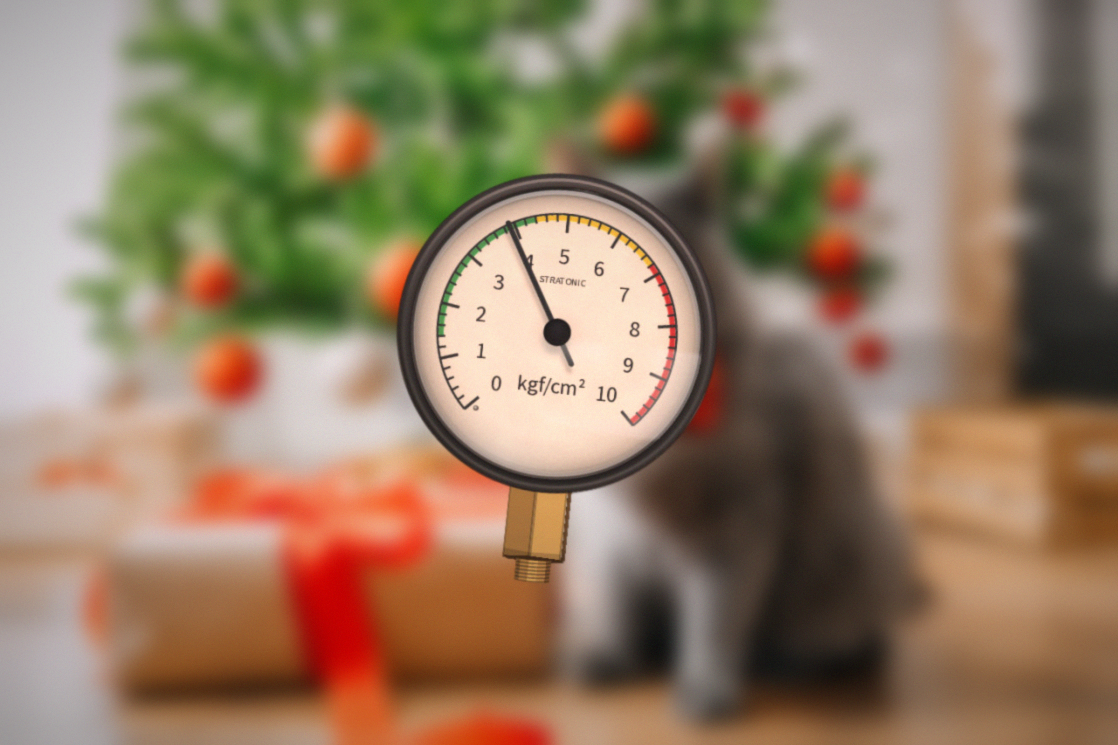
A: 3.9 kg/cm²
